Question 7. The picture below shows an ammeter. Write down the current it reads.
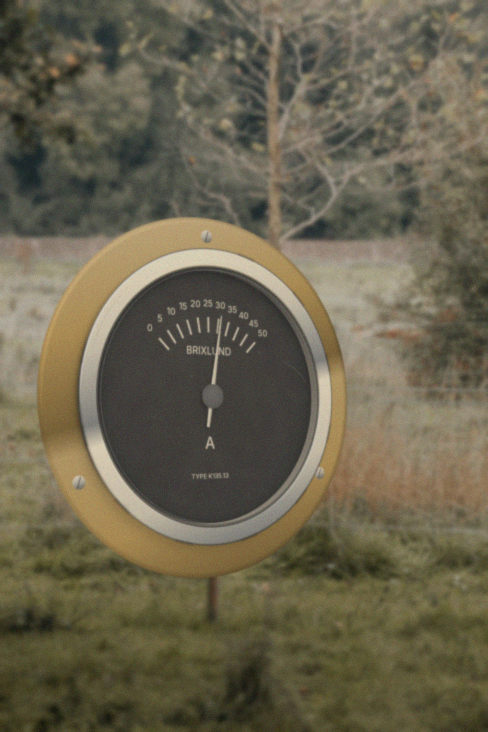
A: 30 A
